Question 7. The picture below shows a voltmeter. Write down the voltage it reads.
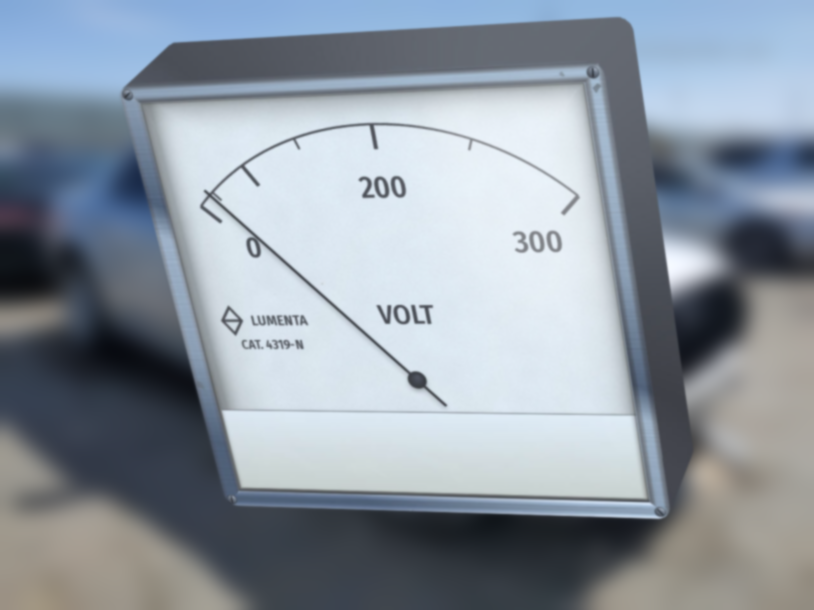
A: 50 V
